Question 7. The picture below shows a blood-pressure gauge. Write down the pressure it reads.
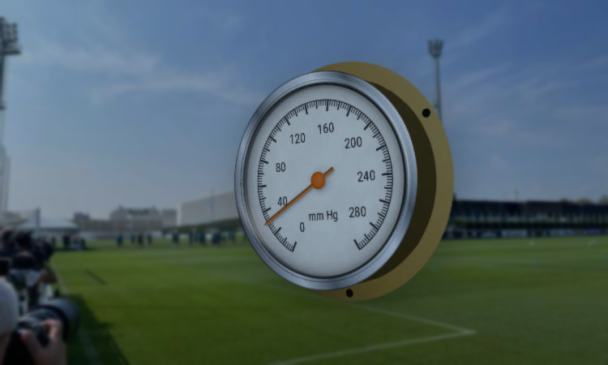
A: 30 mmHg
